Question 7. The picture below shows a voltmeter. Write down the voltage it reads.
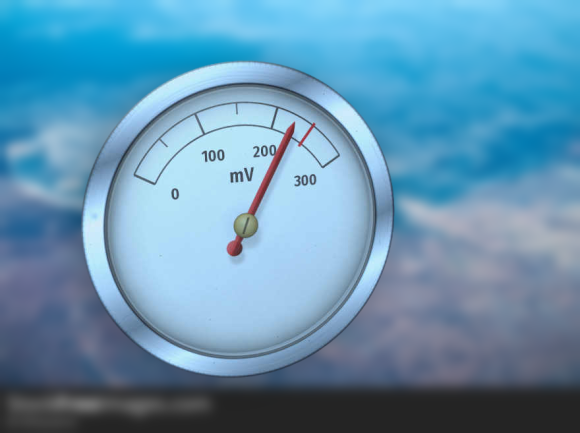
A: 225 mV
